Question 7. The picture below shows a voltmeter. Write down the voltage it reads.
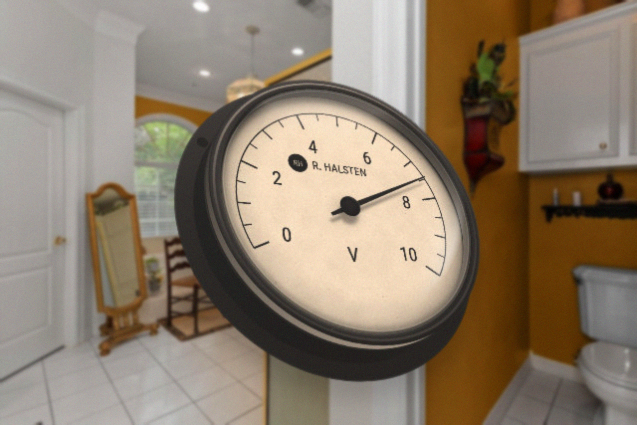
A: 7.5 V
